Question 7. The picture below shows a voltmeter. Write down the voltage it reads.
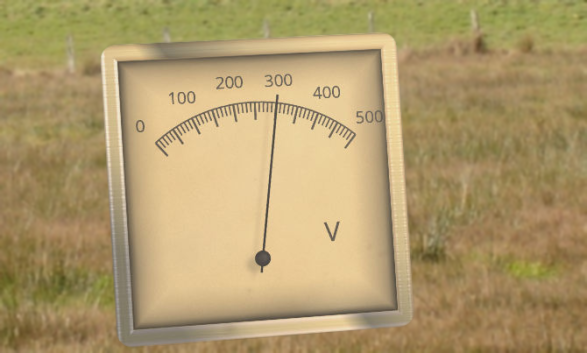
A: 300 V
